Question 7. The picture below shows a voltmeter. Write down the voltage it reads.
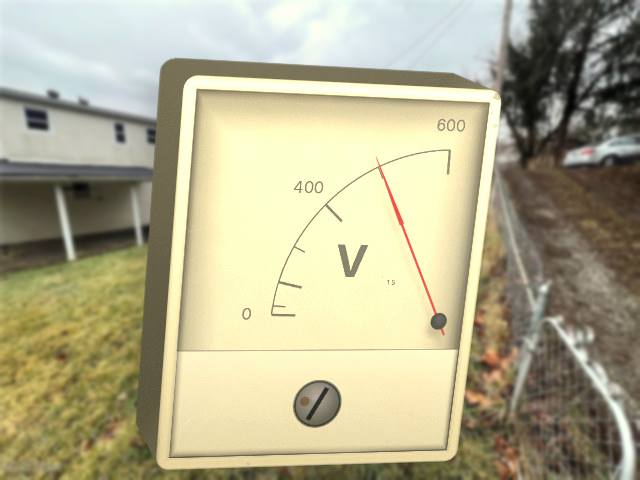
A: 500 V
